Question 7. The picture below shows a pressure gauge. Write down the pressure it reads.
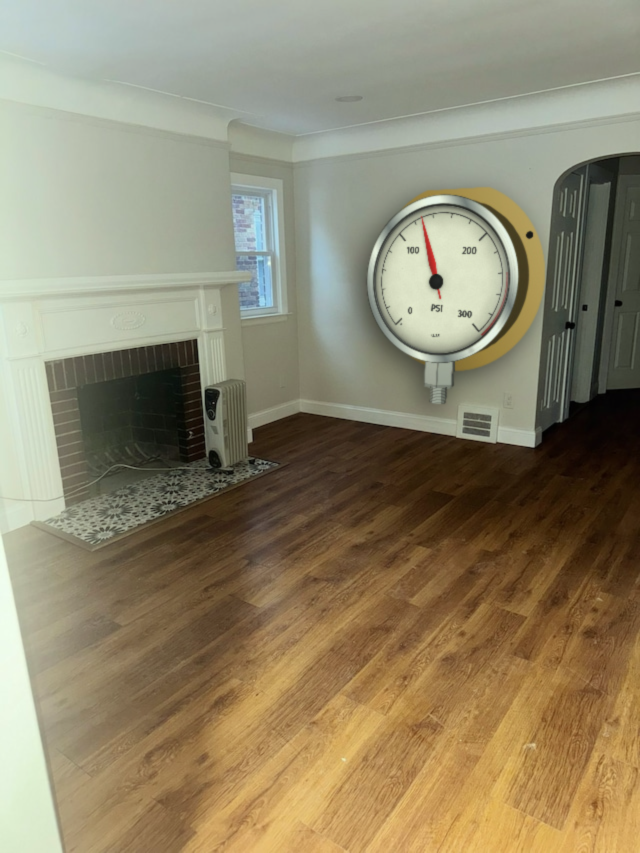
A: 130 psi
